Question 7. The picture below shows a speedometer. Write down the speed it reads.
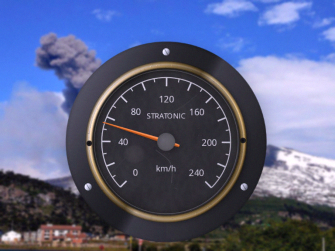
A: 55 km/h
